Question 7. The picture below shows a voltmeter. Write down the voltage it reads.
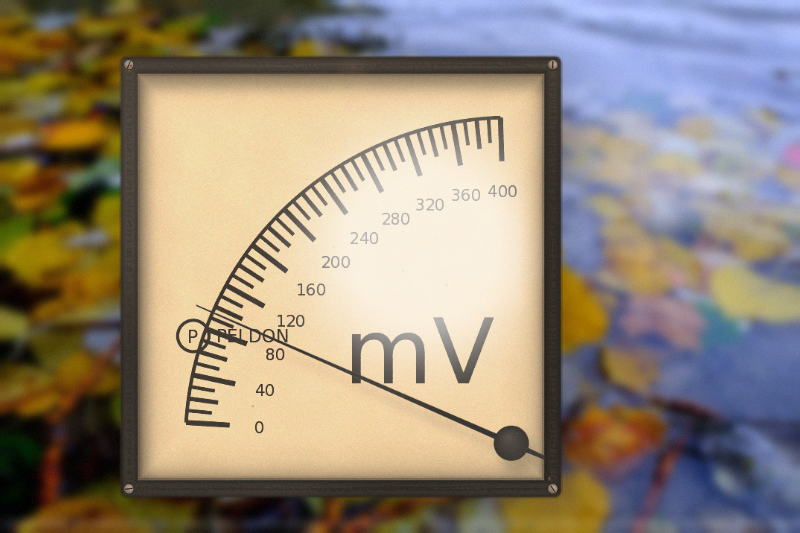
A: 95 mV
